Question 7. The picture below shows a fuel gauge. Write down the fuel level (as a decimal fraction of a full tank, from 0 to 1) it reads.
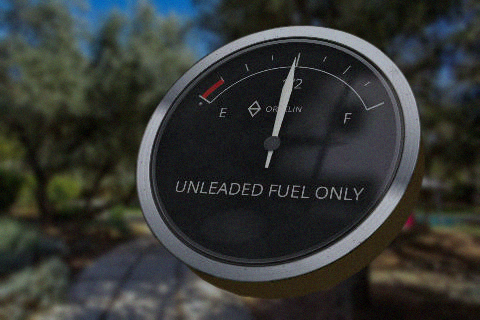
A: 0.5
